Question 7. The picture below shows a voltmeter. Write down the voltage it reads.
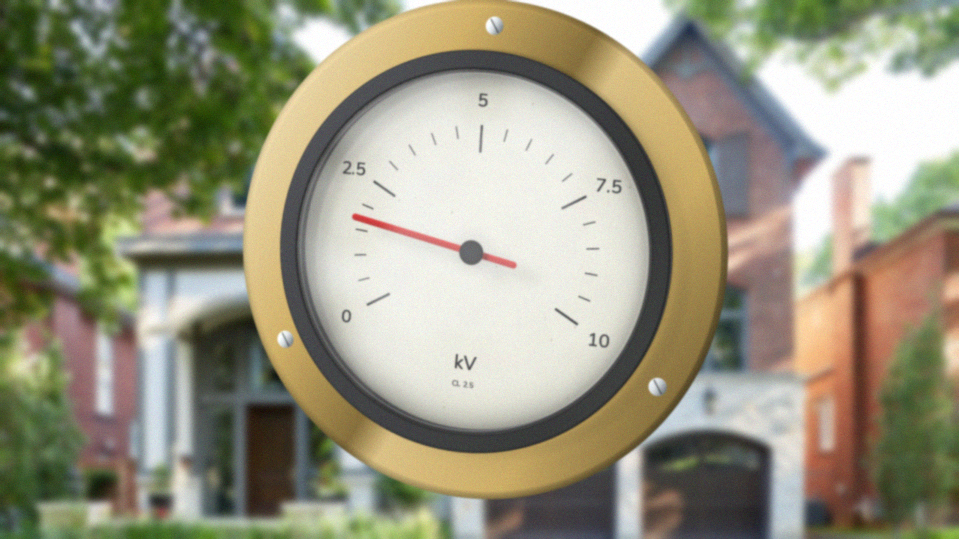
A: 1.75 kV
